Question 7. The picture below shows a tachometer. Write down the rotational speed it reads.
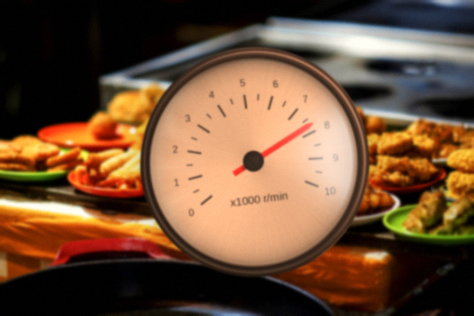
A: 7750 rpm
